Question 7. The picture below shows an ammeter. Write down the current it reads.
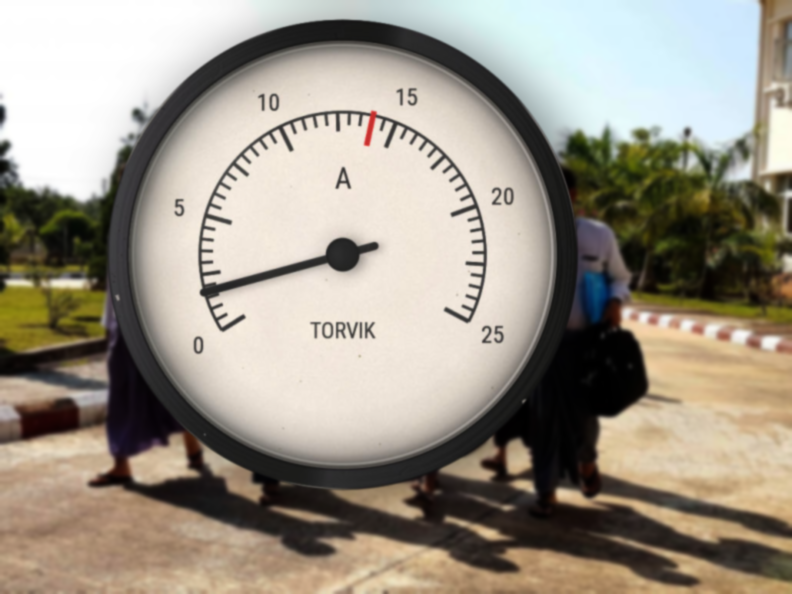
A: 1.75 A
